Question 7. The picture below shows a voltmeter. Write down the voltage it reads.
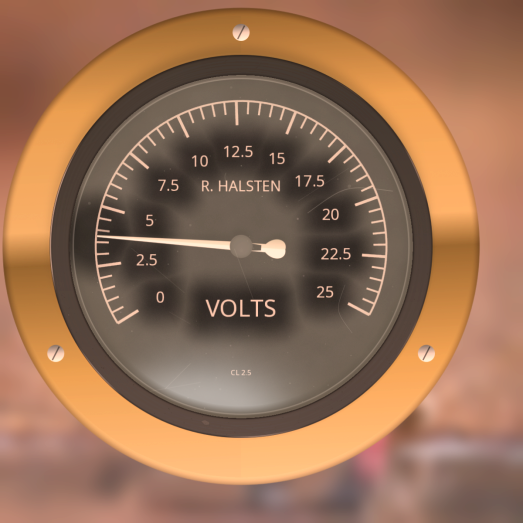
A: 3.75 V
